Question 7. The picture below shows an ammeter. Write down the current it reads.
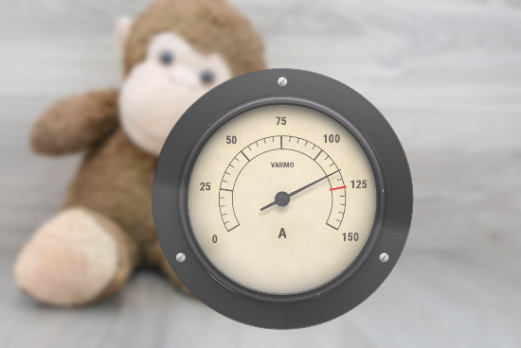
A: 115 A
